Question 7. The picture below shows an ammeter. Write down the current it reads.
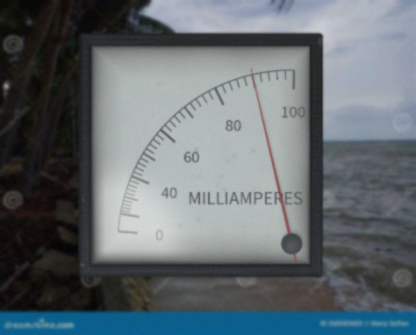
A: 90 mA
